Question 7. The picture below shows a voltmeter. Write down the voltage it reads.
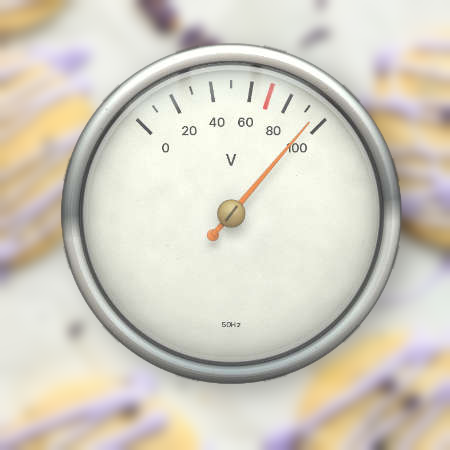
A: 95 V
